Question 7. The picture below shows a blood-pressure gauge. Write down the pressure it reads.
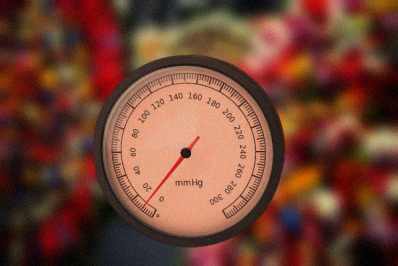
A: 10 mmHg
